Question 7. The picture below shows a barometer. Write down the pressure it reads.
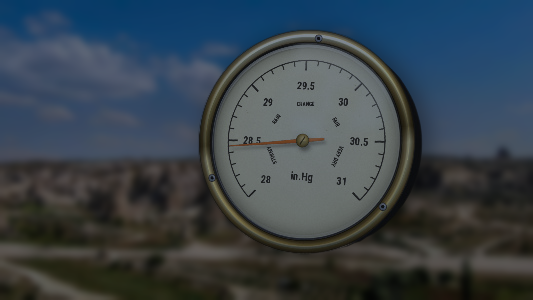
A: 28.45 inHg
